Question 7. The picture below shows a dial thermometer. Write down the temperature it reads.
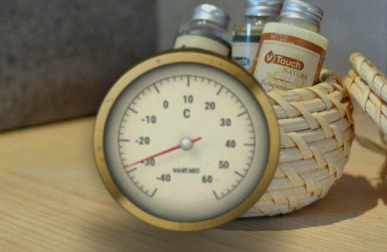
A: -28 °C
